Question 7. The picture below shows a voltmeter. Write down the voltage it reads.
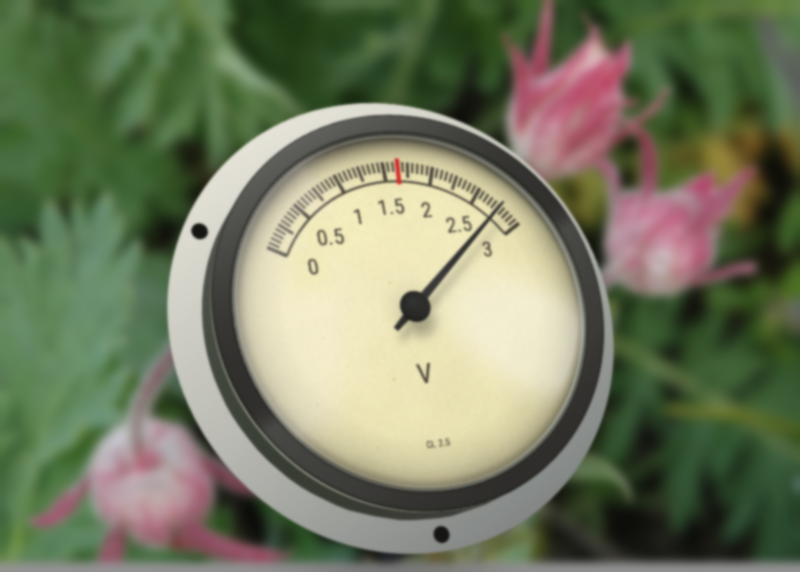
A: 2.75 V
